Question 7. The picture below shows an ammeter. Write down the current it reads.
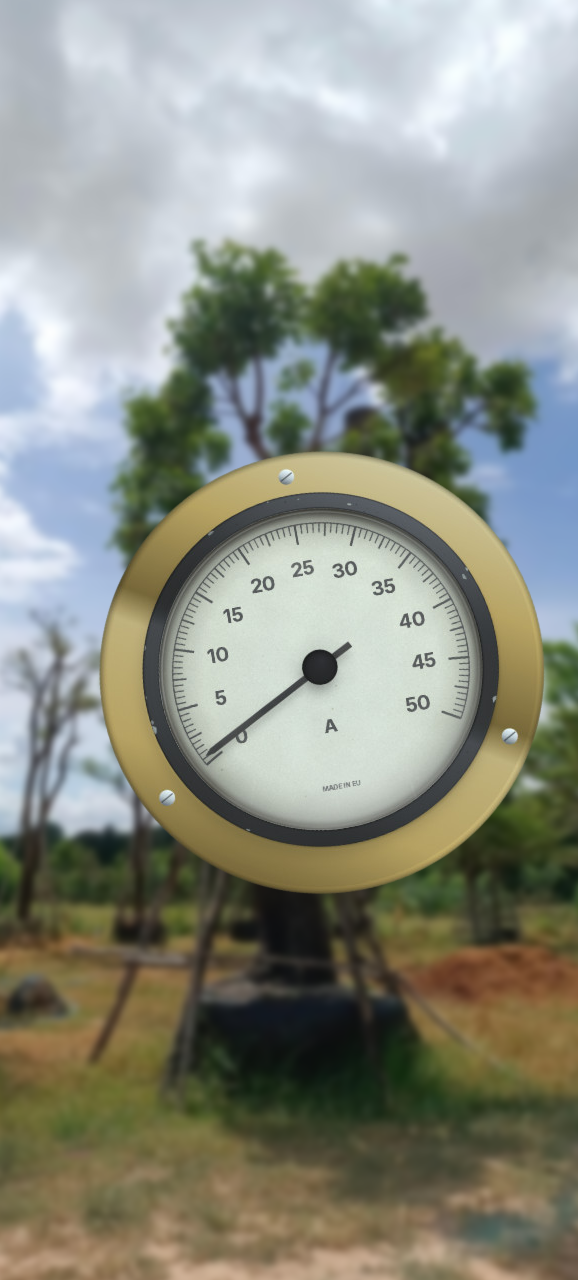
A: 0.5 A
